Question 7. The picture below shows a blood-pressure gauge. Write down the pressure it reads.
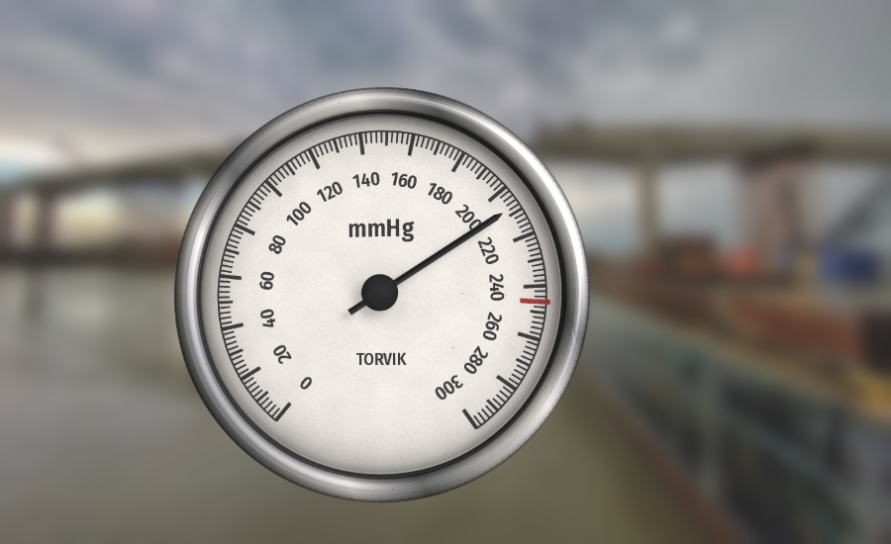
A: 208 mmHg
